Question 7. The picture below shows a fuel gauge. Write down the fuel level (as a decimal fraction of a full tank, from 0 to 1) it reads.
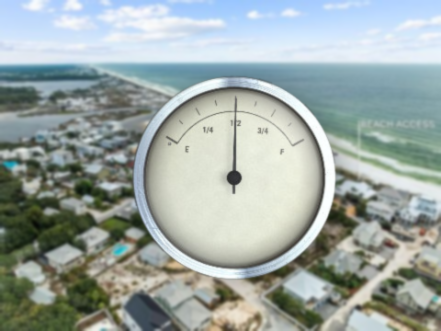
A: 0.5
